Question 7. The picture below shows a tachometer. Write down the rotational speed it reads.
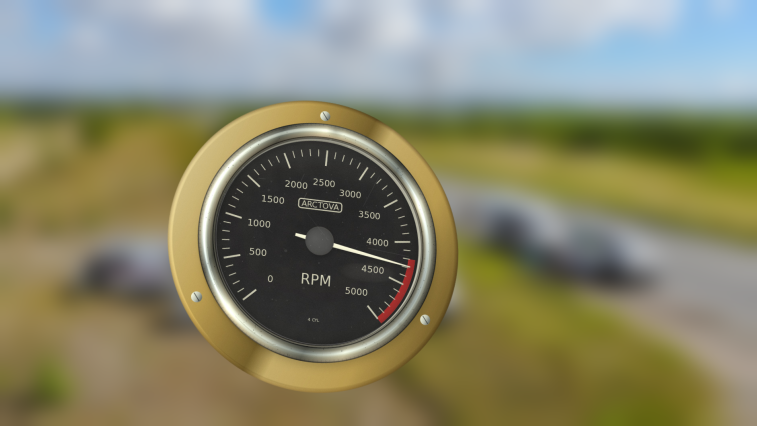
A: 4300 rpm
